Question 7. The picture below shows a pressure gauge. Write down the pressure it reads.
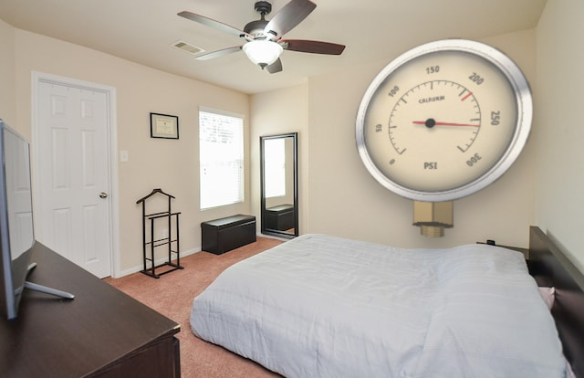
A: 260 psi
